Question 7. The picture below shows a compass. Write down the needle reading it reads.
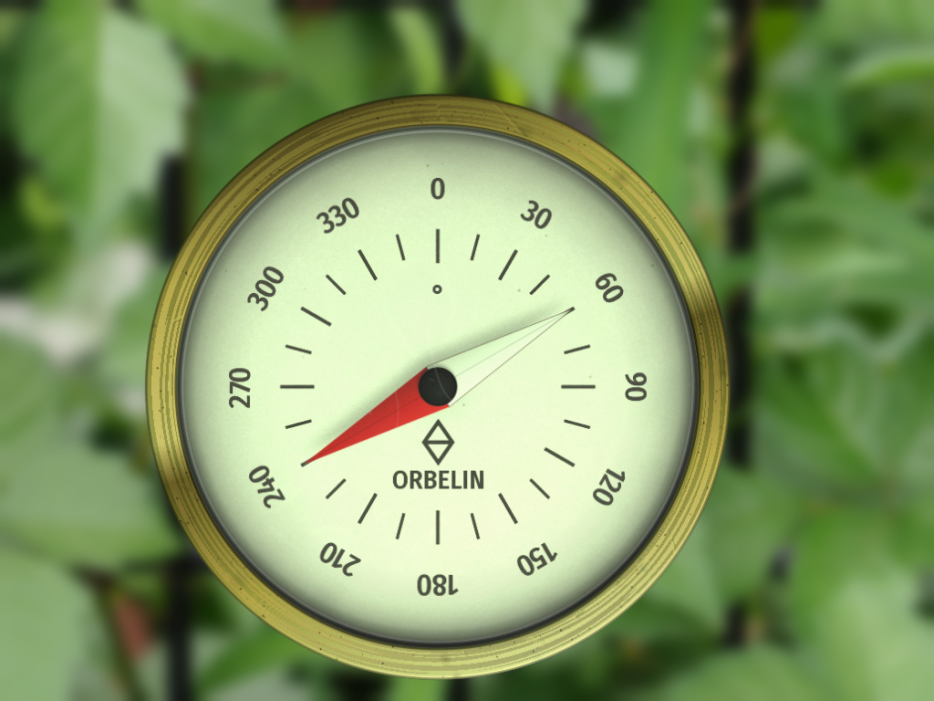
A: 240 °
